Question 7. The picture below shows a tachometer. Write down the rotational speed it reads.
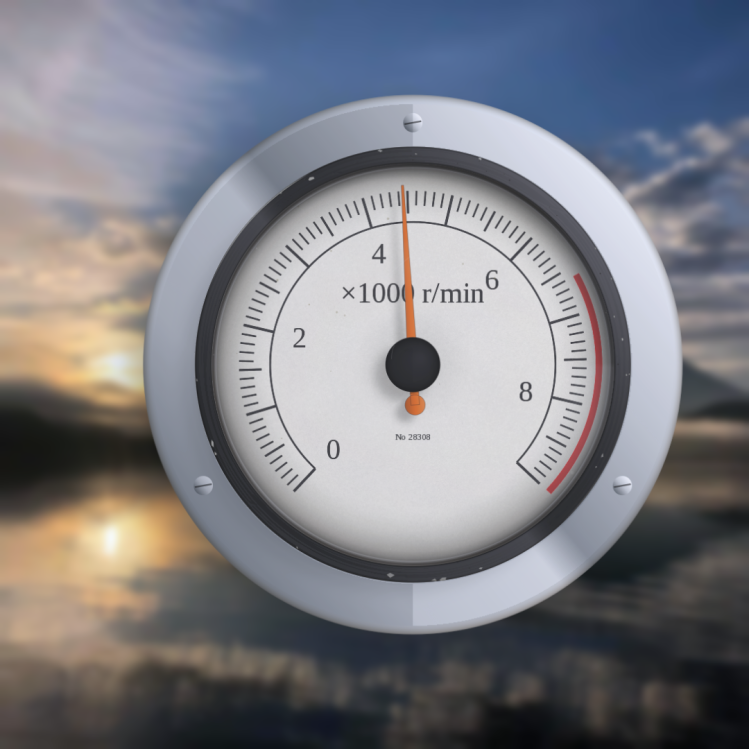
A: 4450 rpm
